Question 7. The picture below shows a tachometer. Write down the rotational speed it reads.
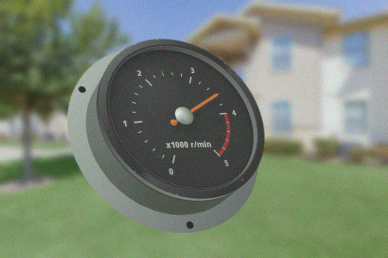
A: 3600 rpm
